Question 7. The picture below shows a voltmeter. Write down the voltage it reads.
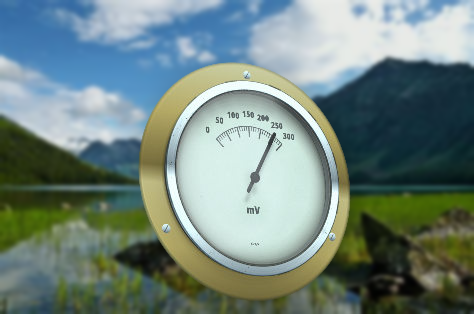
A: 250 mV
